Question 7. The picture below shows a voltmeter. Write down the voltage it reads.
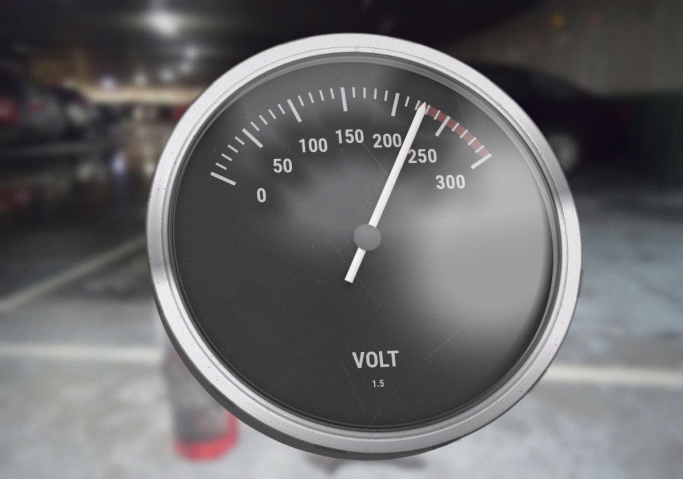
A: 225 V
